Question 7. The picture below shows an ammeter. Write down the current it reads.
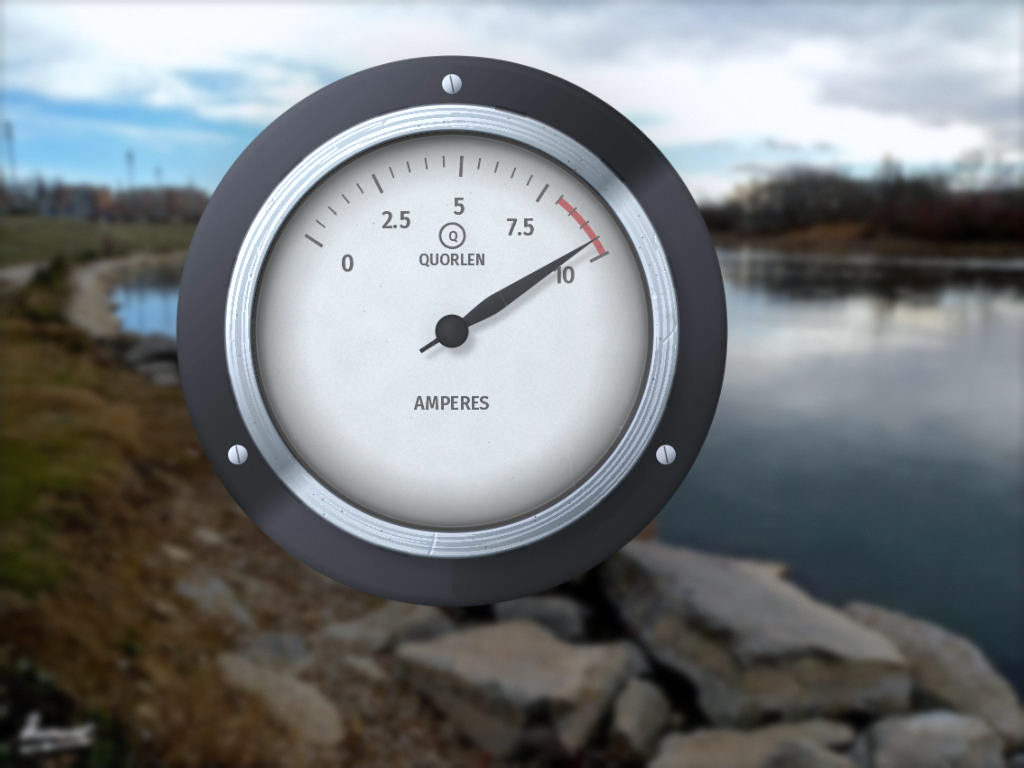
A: 9.5 A
